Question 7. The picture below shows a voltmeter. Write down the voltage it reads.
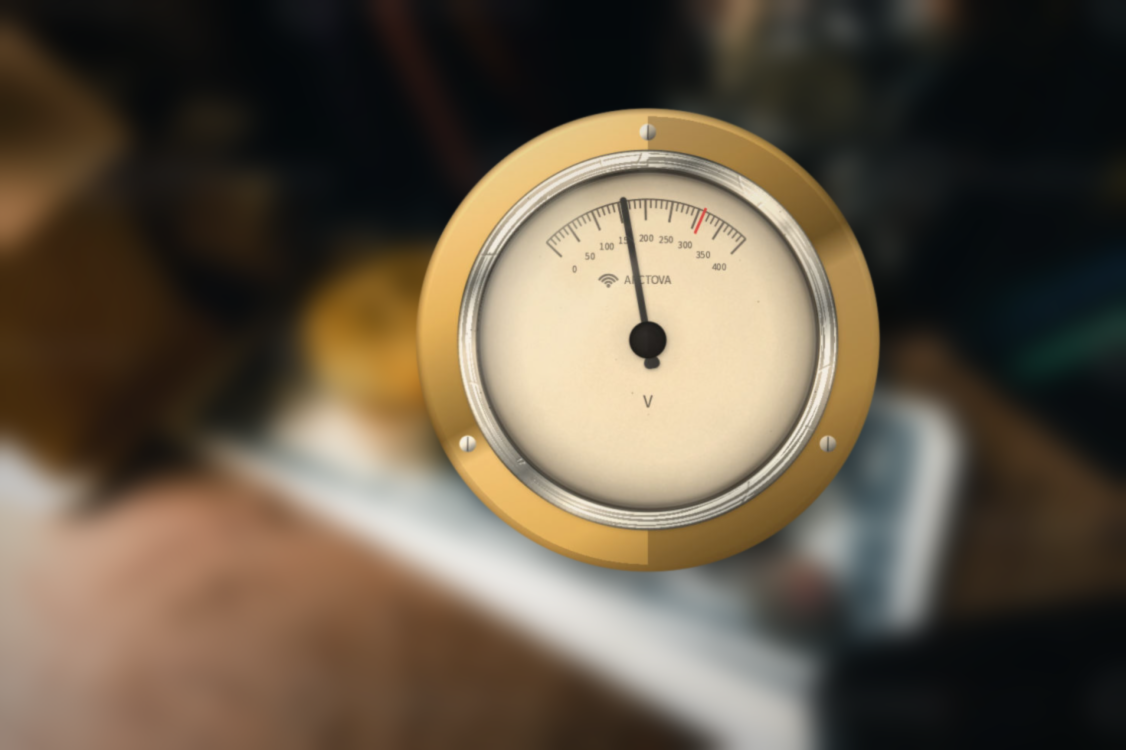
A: 160 V
